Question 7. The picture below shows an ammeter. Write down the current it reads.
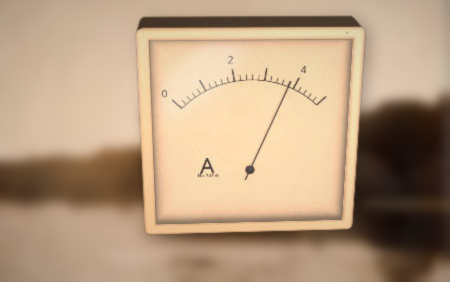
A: 3.8 A
